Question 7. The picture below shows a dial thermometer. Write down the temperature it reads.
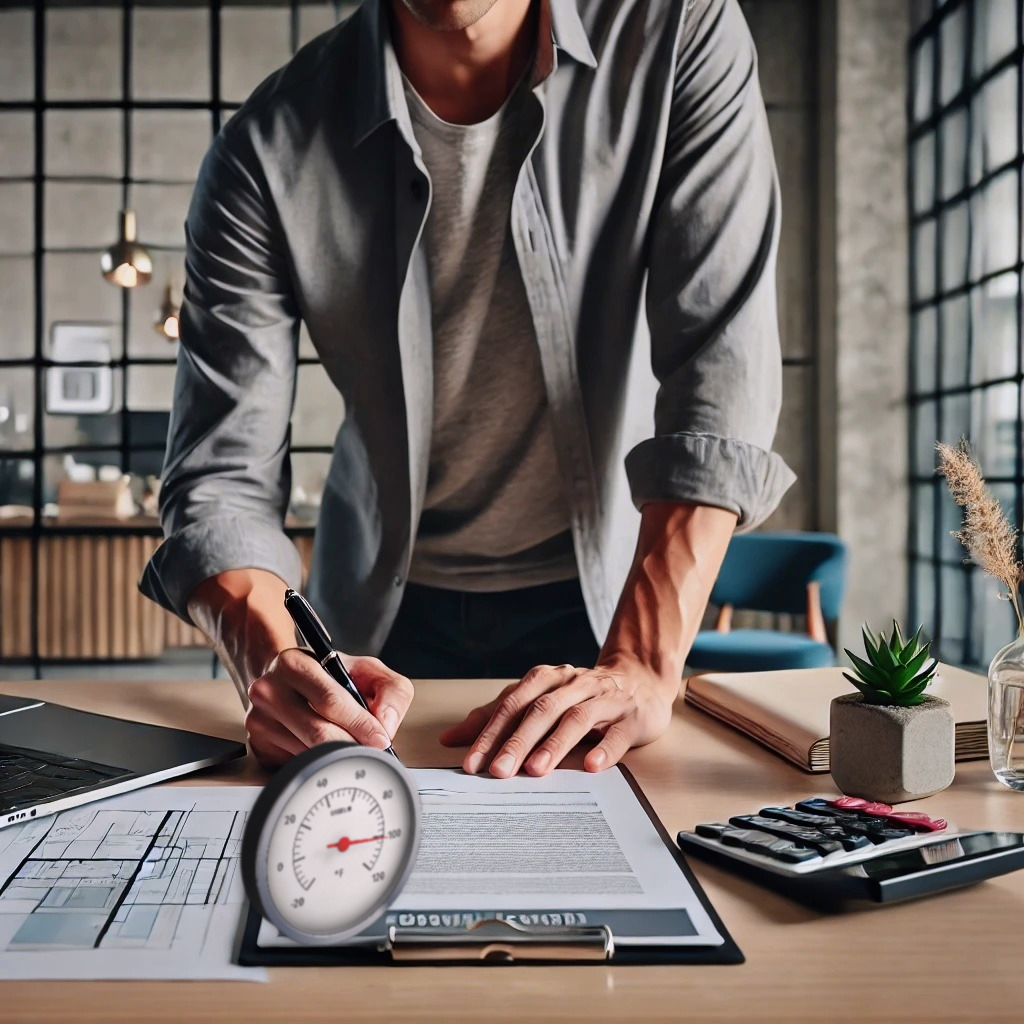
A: 100 °F
